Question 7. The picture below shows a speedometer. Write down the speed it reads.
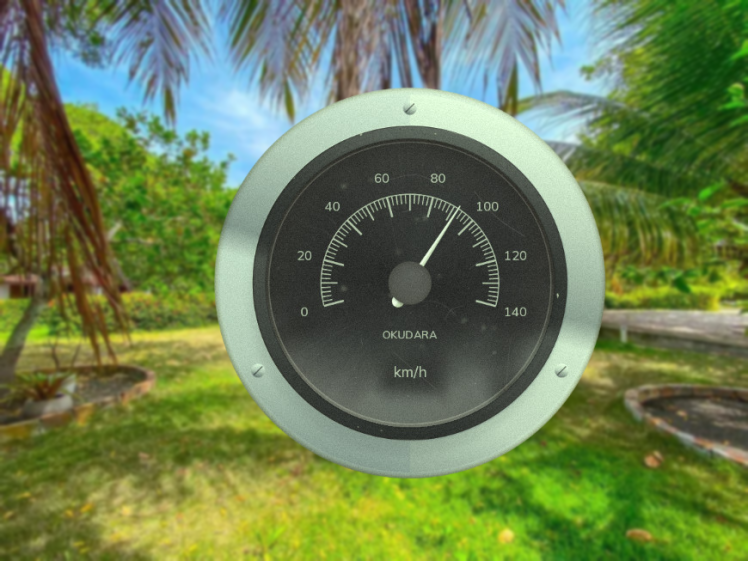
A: 92 km/h
